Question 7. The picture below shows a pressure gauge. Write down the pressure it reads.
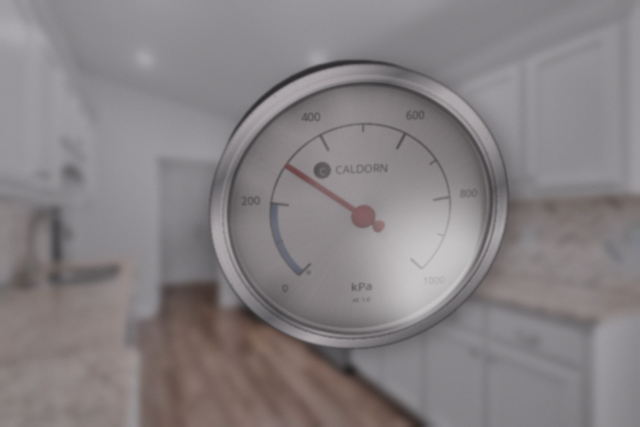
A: 300 kPa
